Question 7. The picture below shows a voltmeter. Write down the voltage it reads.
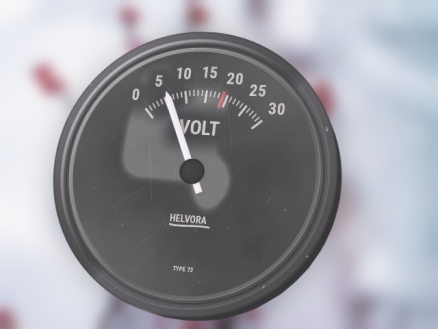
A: 6 V
